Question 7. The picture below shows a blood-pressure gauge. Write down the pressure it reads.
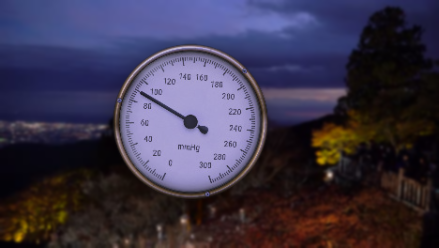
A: 90 mmHg
